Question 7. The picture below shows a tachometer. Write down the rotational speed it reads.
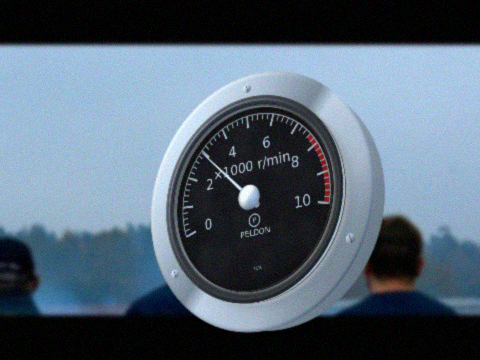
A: 3000 rpm
